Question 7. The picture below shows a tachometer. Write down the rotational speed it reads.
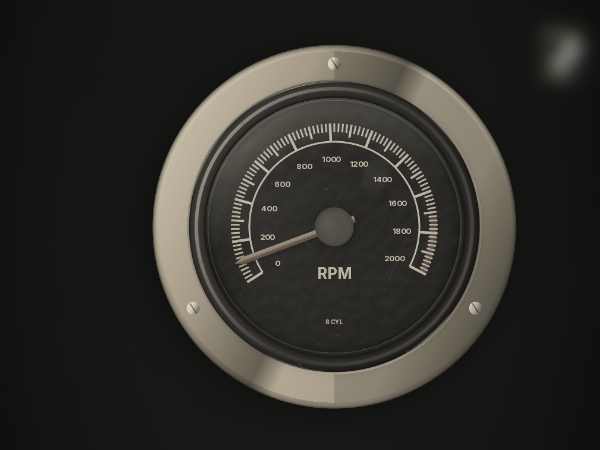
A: 100 rpm
